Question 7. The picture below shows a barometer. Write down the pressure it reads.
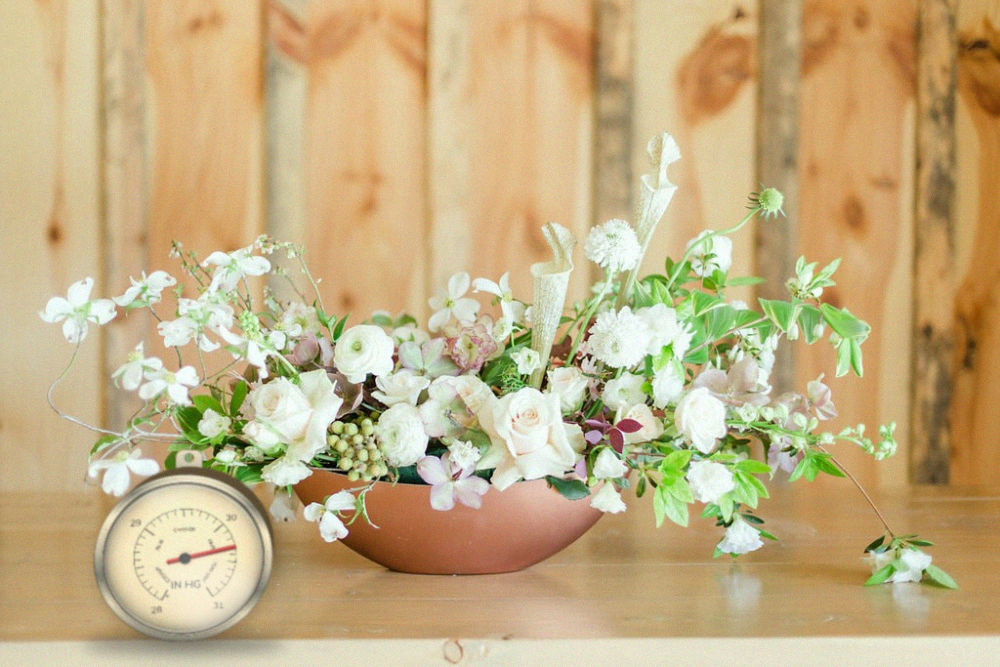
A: 30.3 inHg
